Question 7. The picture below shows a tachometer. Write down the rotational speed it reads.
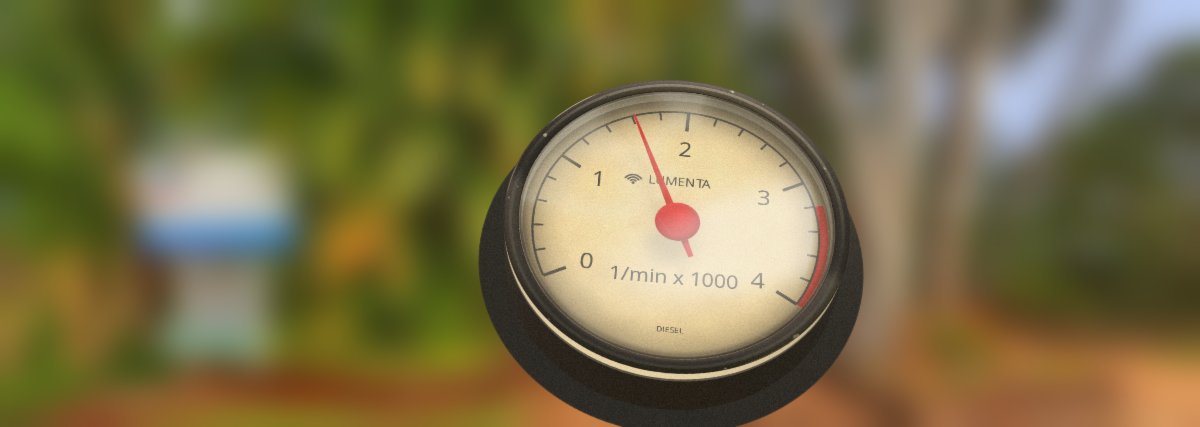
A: 1600 rpm
